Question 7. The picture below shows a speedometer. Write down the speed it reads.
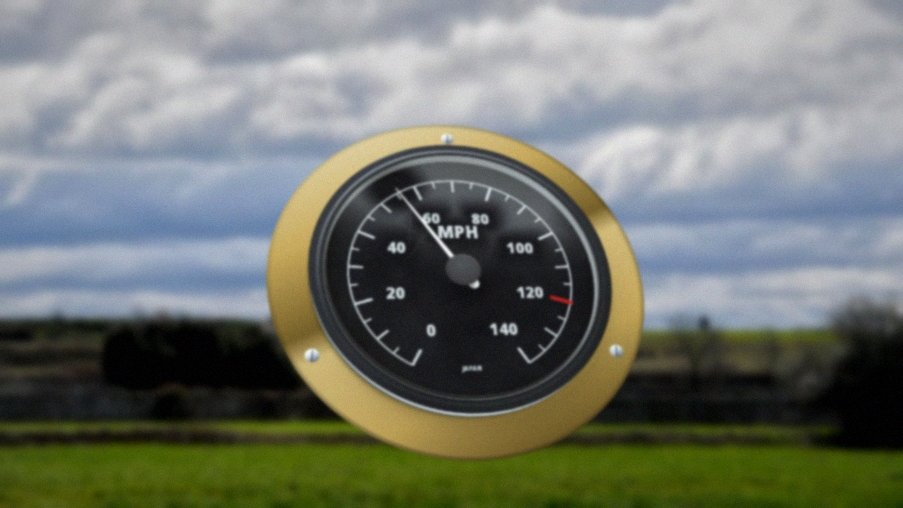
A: 55 mph
